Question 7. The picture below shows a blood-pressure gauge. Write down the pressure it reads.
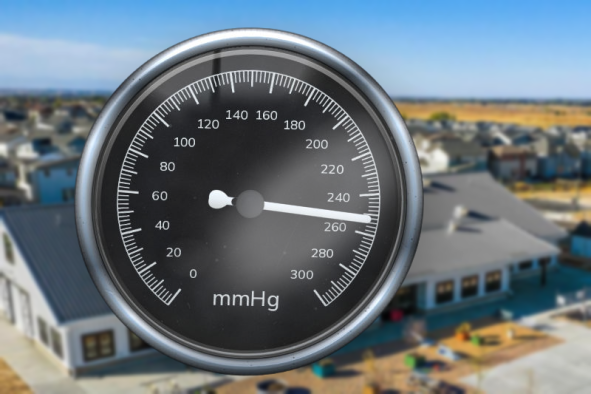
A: 252 mmHg
